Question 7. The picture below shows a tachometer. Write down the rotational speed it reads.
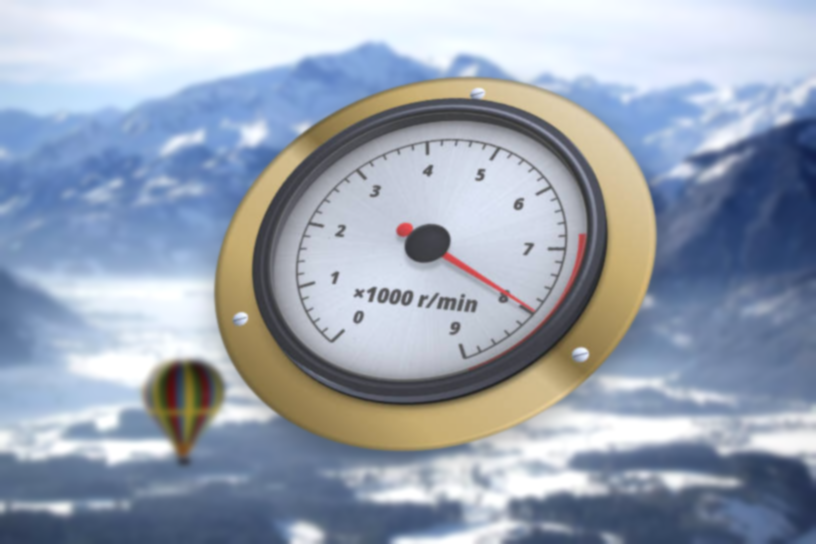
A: 8000 rpm
